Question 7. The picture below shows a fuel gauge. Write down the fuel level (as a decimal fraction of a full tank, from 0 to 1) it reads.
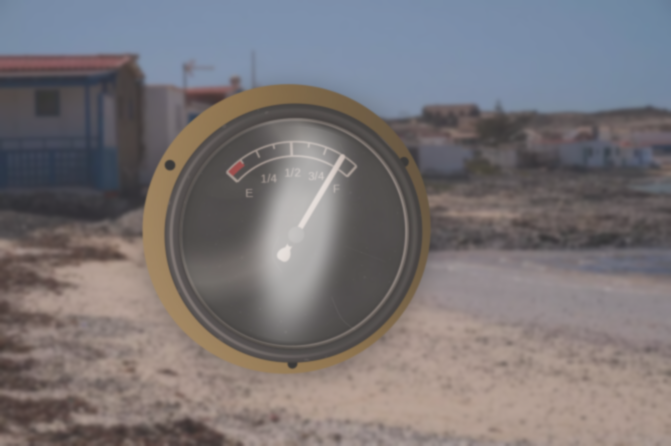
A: 0.875
